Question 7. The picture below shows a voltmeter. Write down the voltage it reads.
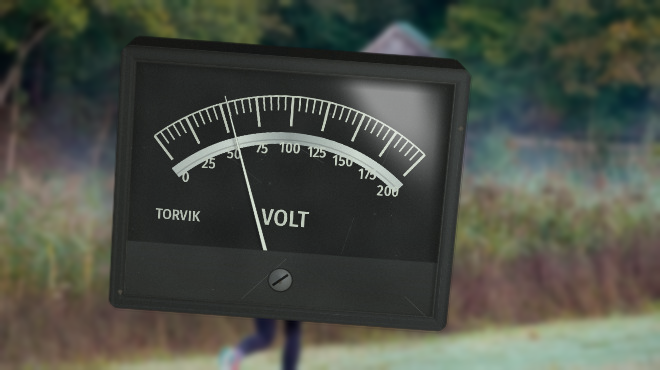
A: 55 V
